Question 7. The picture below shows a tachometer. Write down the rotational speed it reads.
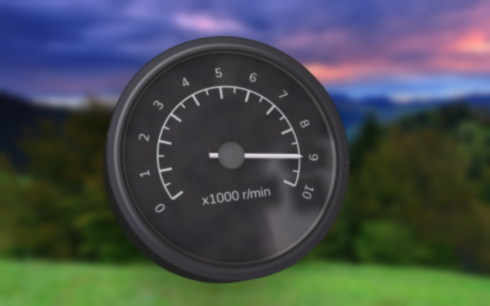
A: 9000 rpm
